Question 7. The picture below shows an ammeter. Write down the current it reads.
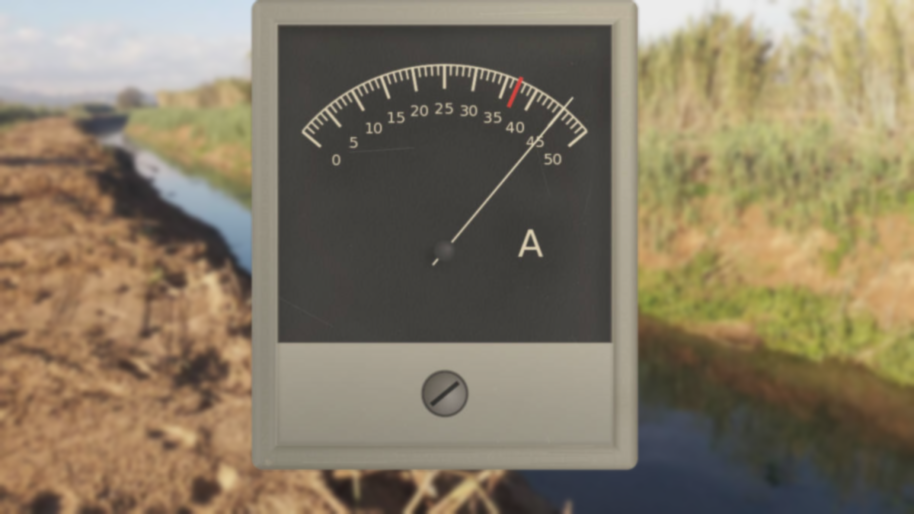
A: 45 A
